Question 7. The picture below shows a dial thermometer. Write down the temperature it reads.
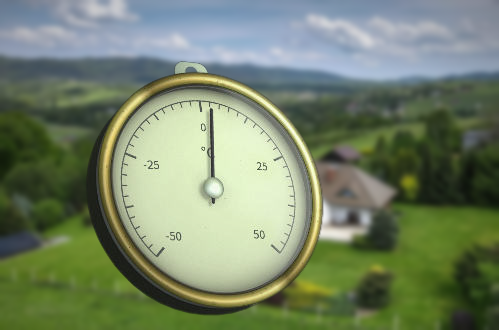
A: 2.5 °C
